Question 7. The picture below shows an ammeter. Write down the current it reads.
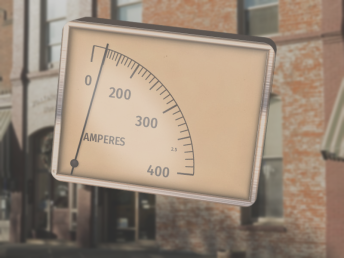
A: 100 A
